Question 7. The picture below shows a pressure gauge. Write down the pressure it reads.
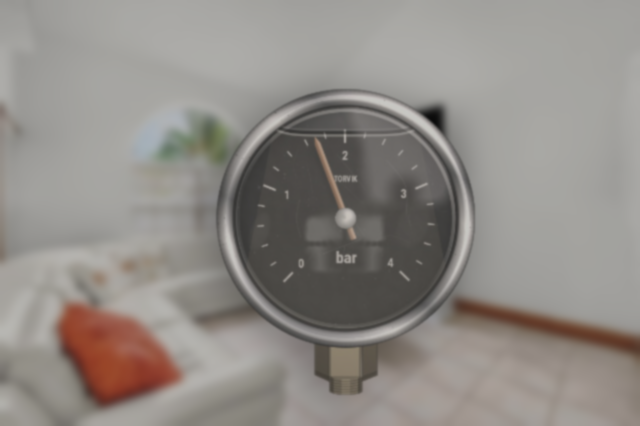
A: 1.7 bar
